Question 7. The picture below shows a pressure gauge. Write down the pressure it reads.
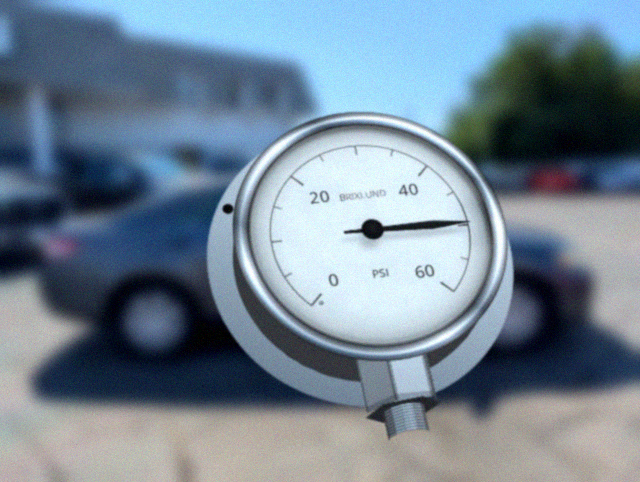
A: 50 psi
